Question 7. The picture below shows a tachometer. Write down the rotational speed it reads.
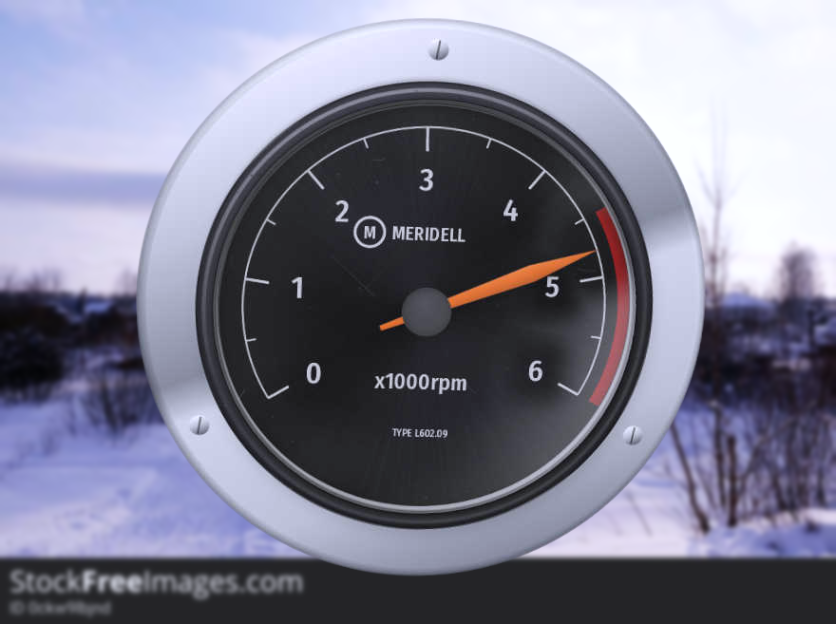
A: 4750 rpm
